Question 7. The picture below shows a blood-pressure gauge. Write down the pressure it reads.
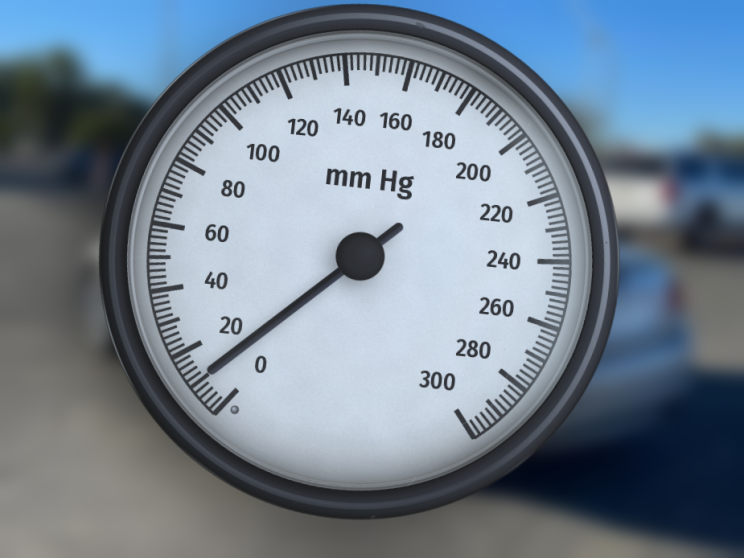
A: 10 mmHg
